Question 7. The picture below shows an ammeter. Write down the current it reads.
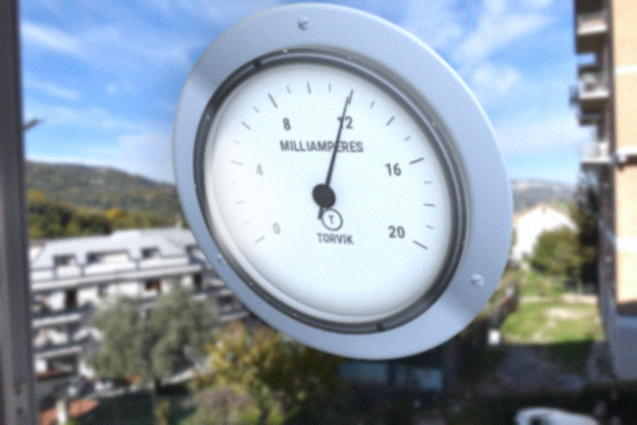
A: 12 mA
